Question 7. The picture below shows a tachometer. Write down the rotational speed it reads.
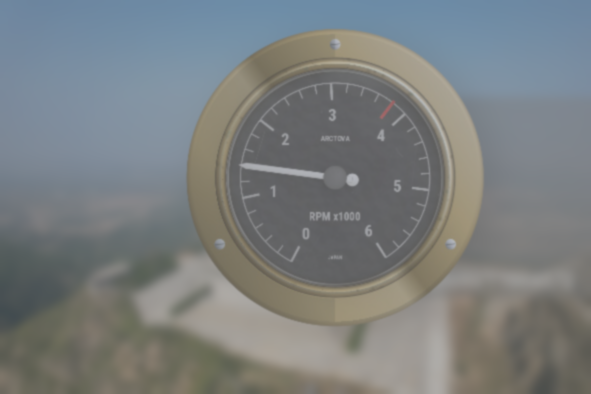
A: 1400 rpm
